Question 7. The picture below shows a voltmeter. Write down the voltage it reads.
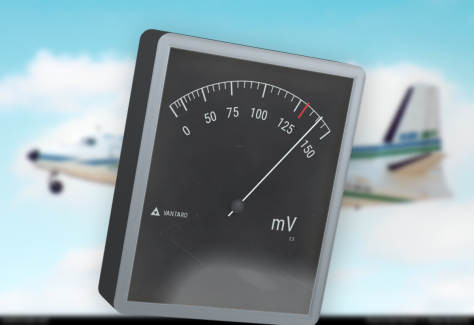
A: 140 mV
